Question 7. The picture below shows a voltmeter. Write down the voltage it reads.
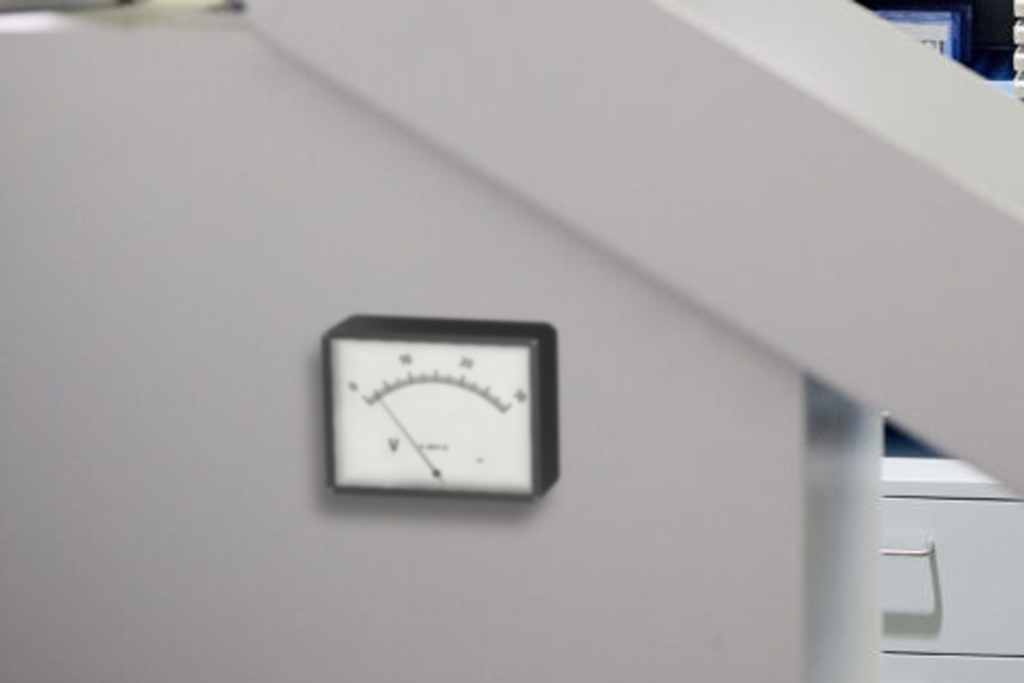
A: 2.5 V
